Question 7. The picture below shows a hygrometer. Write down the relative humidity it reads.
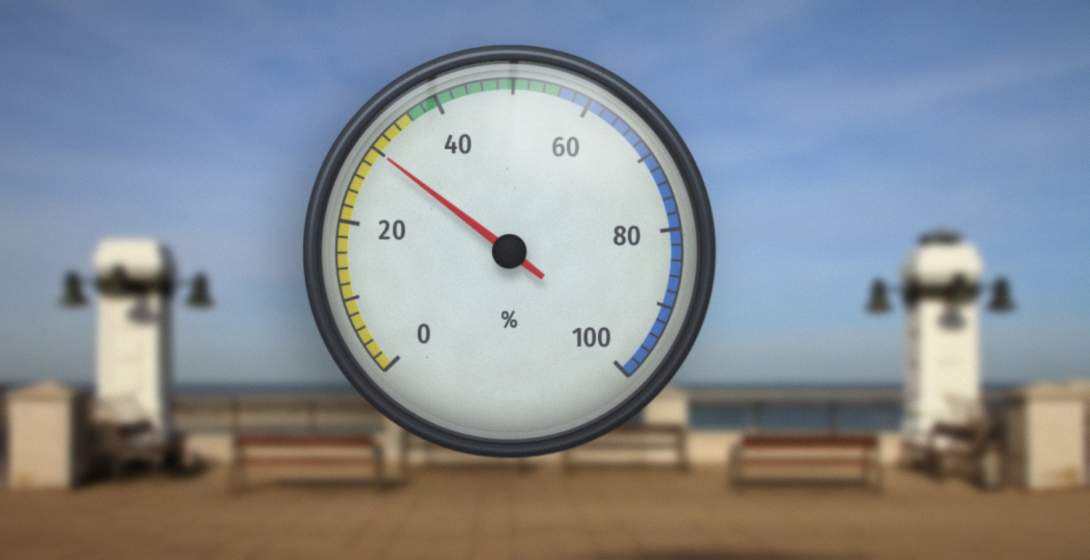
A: 30 %
